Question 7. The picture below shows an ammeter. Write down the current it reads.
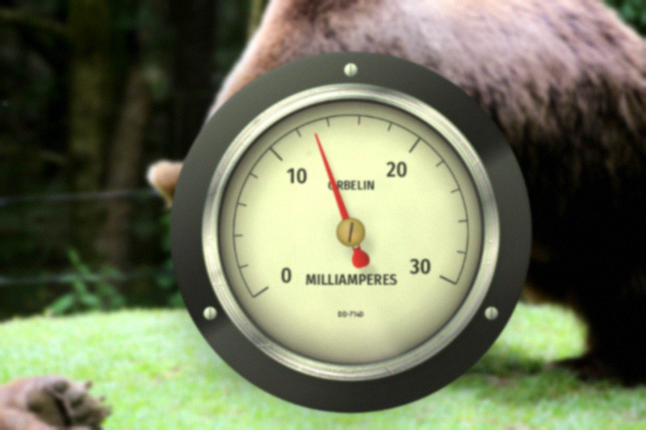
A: 13 mA
